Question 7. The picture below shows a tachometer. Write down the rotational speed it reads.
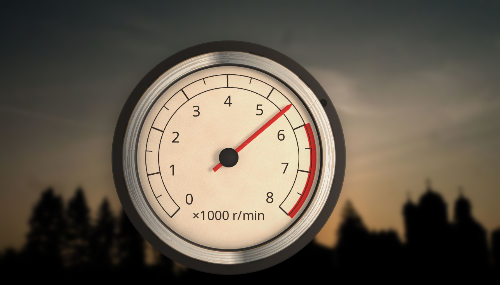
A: 5500 rpm
